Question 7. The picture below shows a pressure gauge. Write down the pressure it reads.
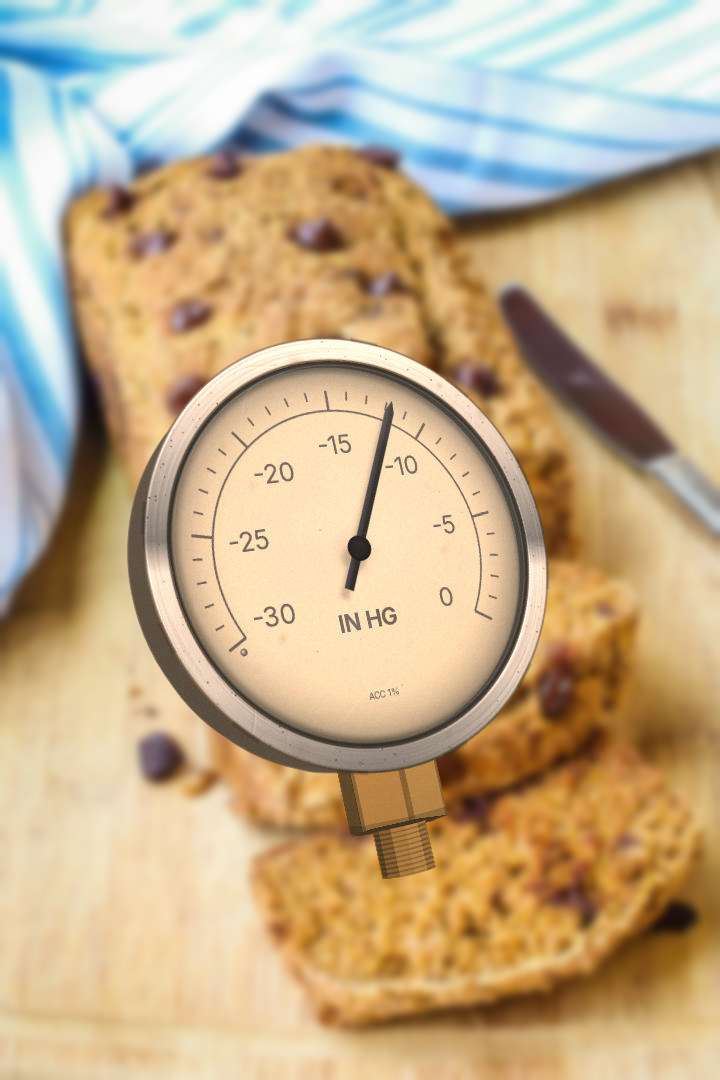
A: -12 inHg
